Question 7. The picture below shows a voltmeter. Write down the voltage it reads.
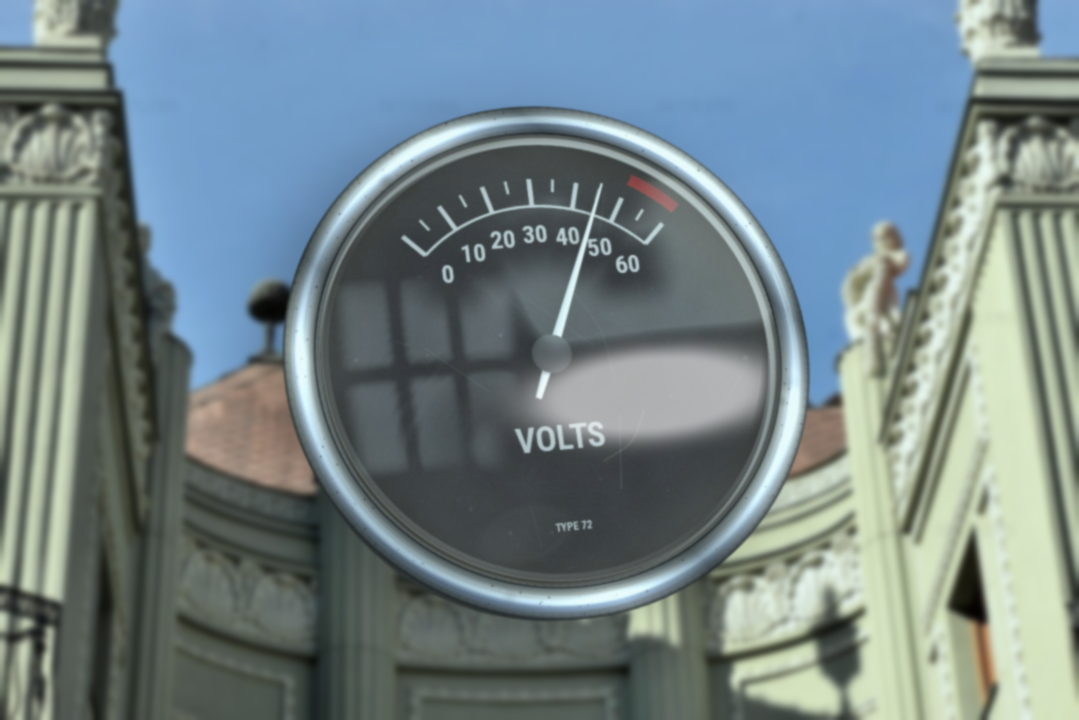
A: 45 V
